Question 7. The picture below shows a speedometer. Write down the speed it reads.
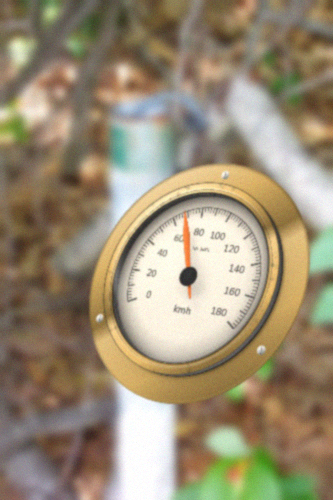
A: 70 km/h
